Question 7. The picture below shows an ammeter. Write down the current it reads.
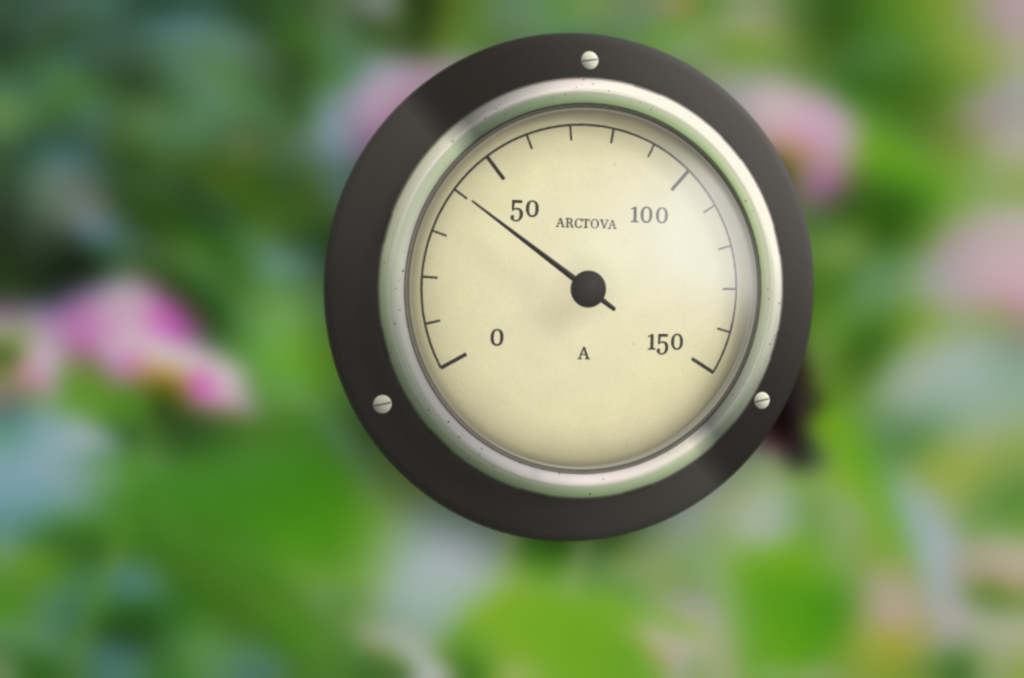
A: 40 A
